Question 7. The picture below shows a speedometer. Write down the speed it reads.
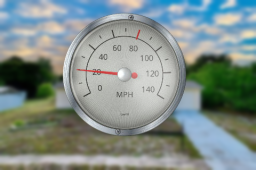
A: 20 mph
